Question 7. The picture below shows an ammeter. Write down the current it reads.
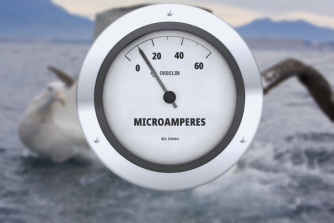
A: 10 µA
